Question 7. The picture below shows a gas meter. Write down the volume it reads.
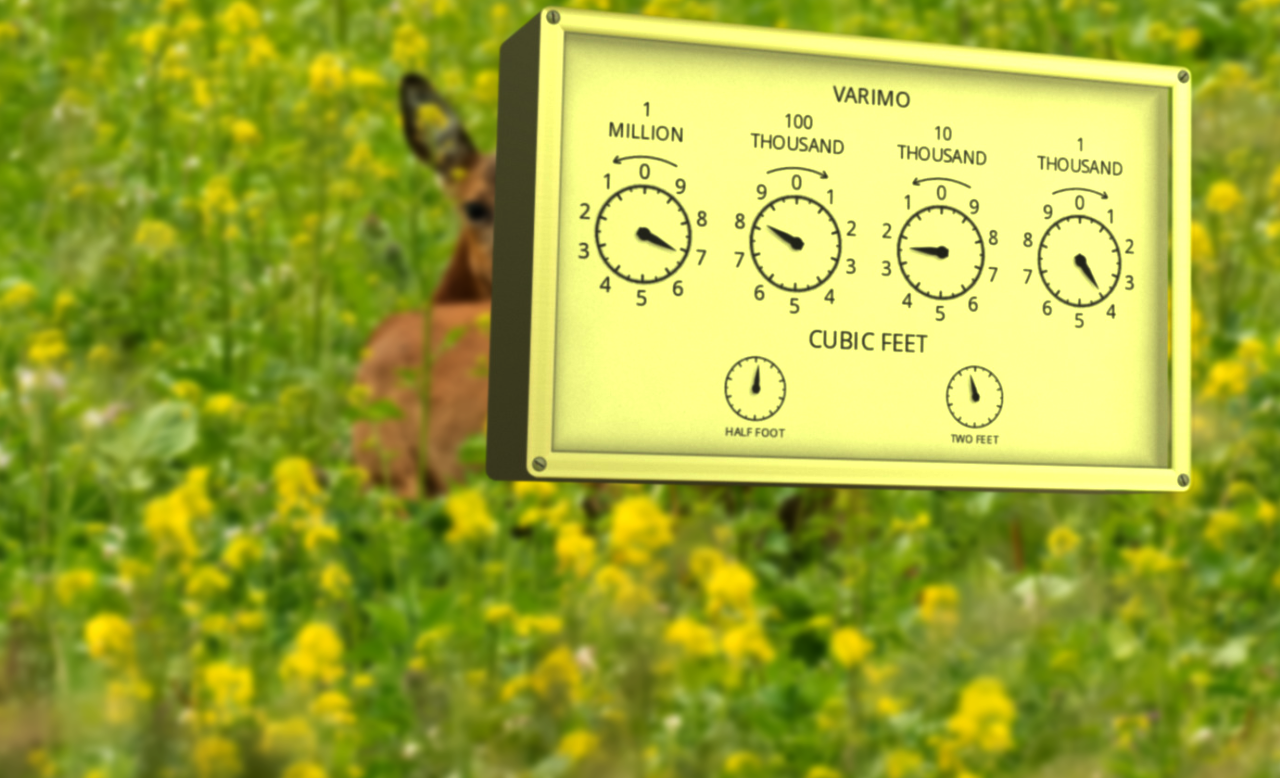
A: 682400 ft³
